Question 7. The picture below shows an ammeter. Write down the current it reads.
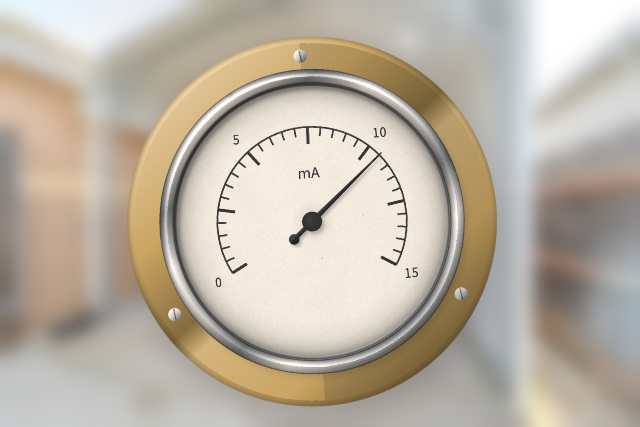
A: 10.5 mA
